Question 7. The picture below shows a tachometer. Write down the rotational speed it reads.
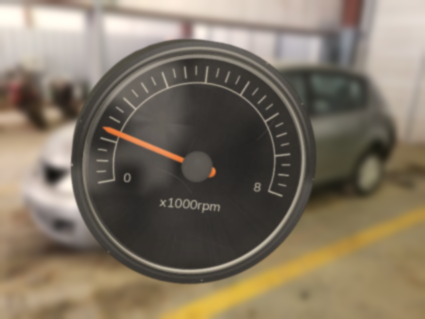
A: 1250 rpm
